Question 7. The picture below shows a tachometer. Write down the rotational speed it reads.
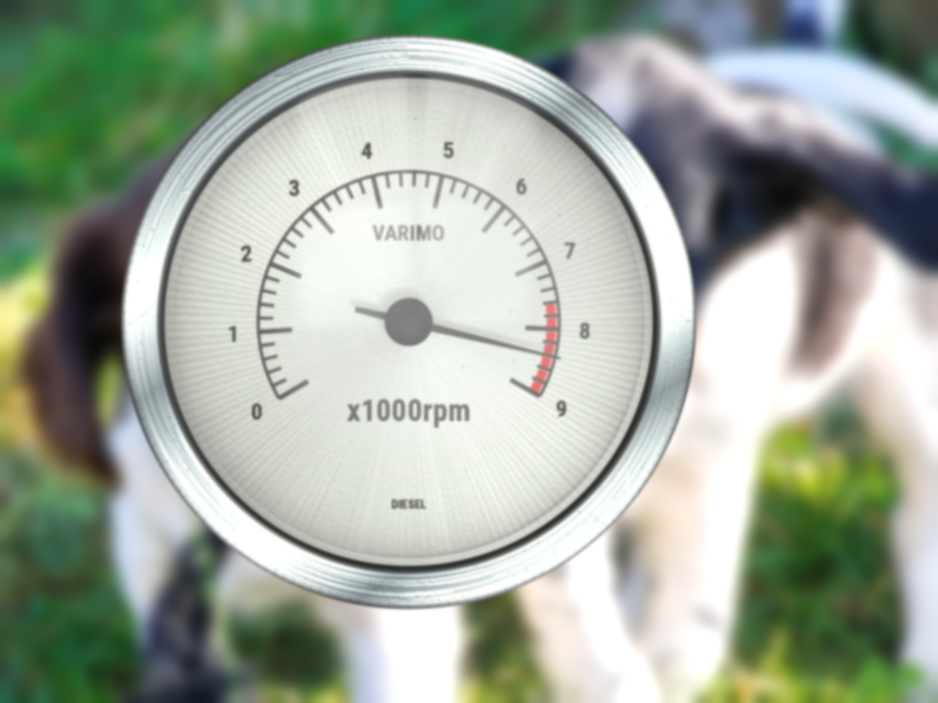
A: 8400 rpm
